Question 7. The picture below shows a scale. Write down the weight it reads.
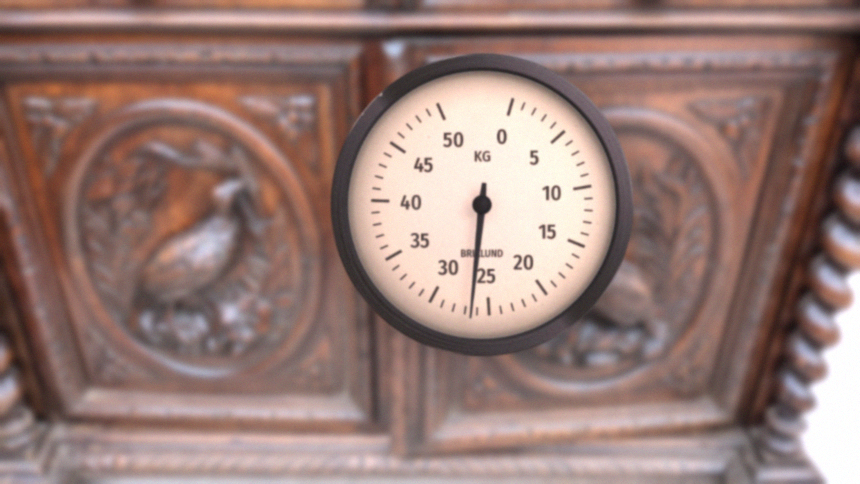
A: 26.5 kg
